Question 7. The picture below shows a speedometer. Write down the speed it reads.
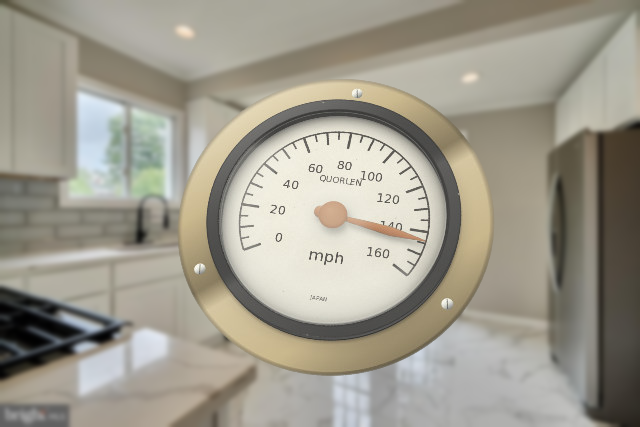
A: 145 mph
